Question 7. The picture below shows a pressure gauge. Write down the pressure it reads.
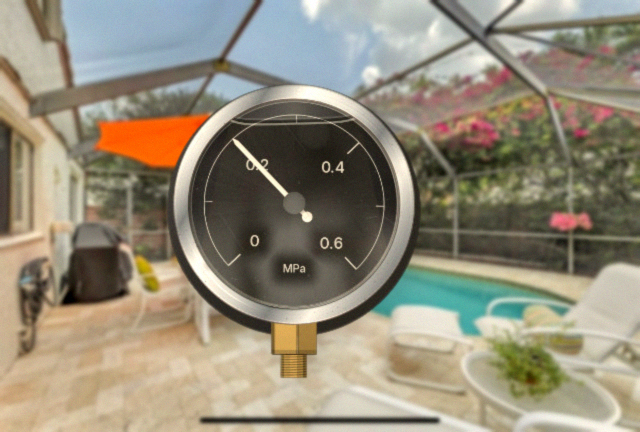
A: 0.2 MPa
